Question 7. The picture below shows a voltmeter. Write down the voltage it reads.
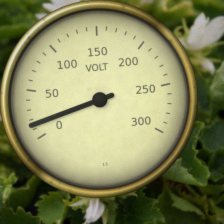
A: 15 V
